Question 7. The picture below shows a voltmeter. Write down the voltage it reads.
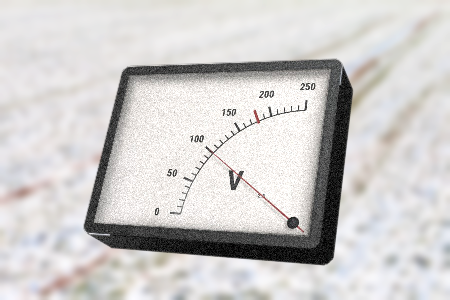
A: 100 V
